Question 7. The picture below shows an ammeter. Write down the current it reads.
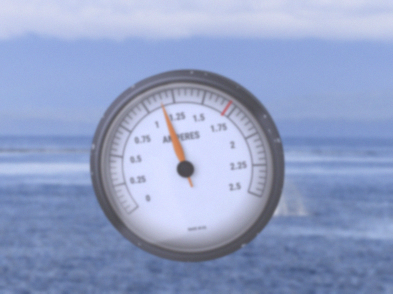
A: 1.15 A
